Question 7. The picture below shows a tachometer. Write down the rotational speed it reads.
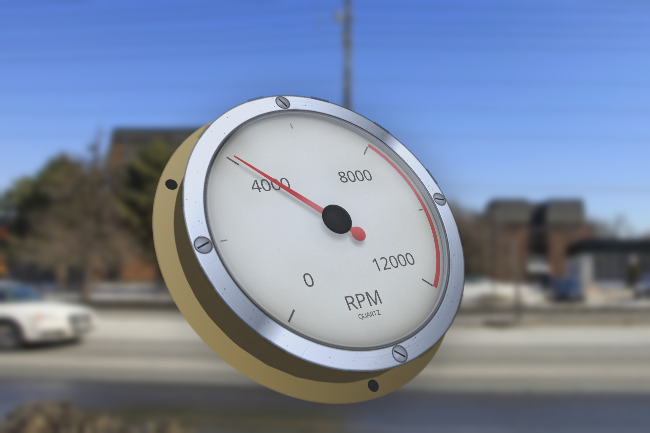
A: 4000 rpm
